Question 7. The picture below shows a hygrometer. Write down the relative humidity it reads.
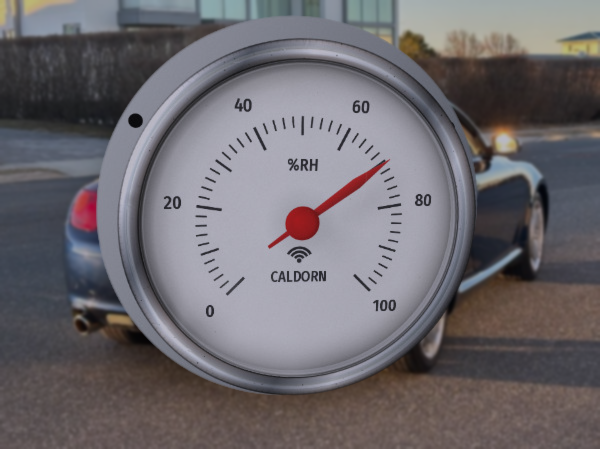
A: 70 %
